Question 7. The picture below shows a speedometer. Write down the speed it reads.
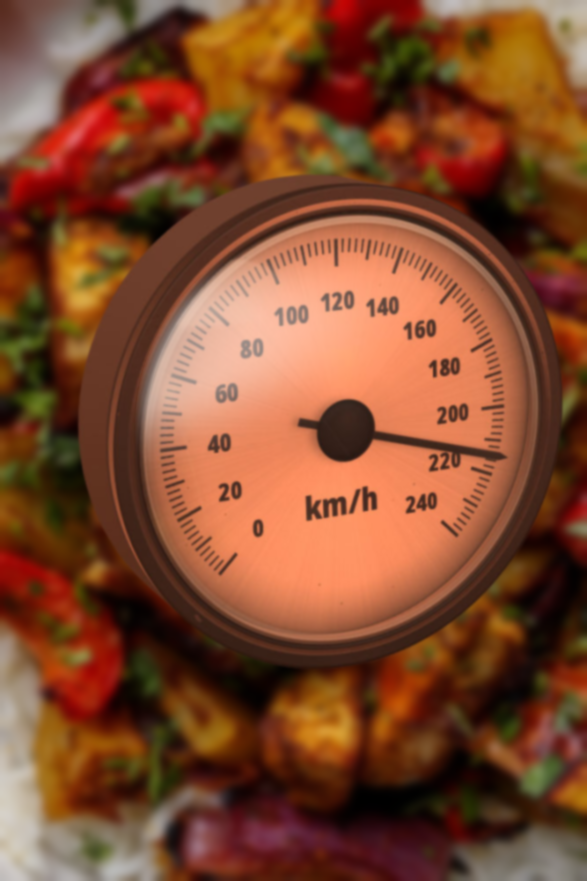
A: 214 km/h
